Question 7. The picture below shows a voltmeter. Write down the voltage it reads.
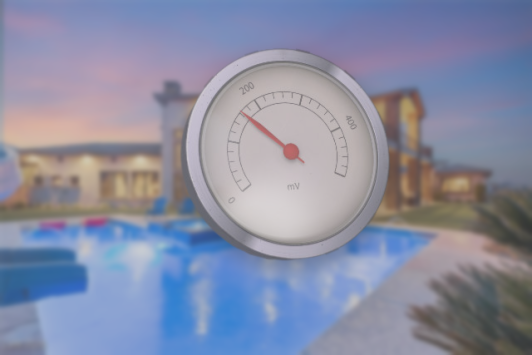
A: 160 mV
